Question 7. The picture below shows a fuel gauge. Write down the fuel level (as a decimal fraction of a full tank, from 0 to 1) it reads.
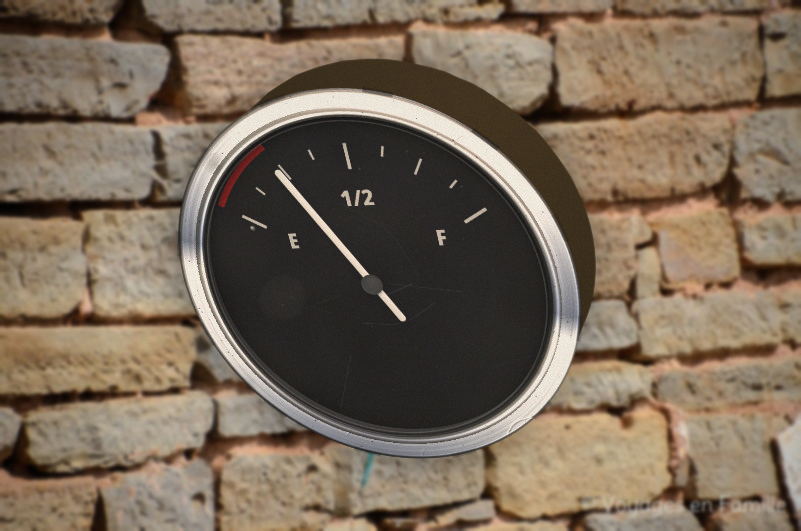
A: 0.25
